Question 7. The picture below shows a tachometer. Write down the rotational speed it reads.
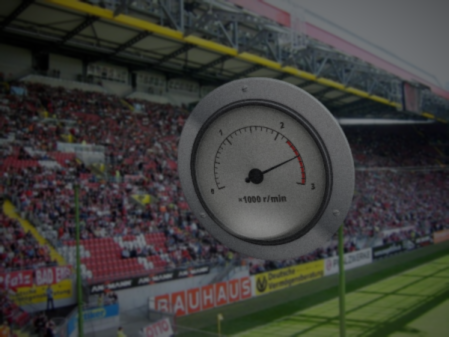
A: 2500 rpm
